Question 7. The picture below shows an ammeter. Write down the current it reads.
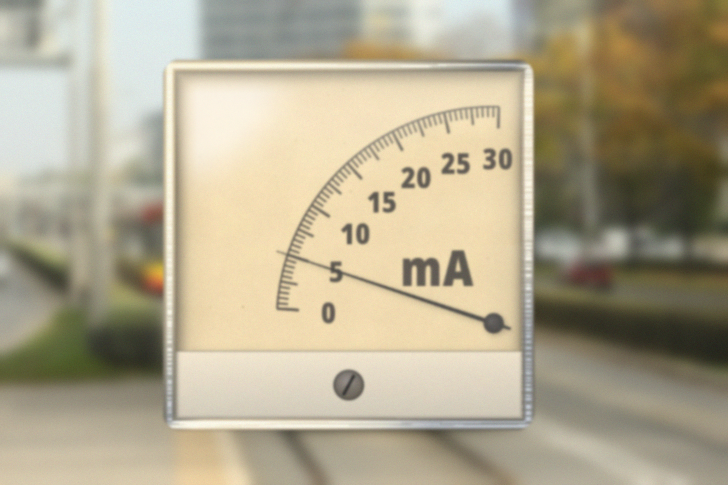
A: 5 mA
